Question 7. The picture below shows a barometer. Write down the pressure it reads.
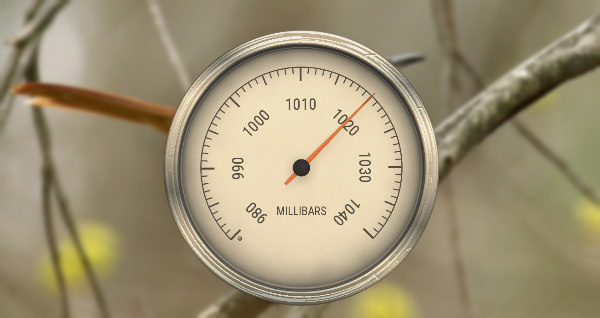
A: 1020 mbar
